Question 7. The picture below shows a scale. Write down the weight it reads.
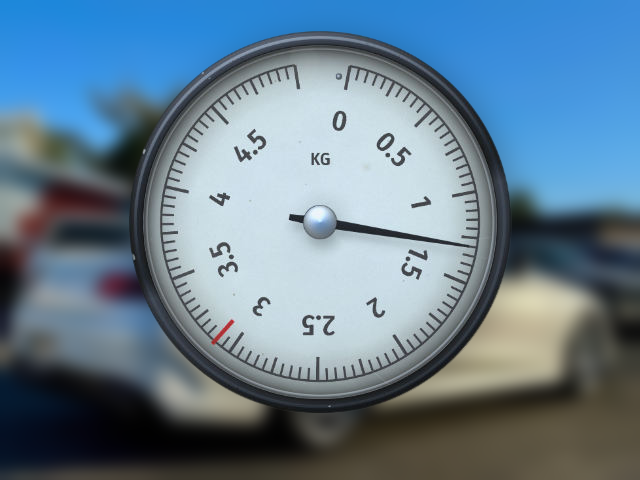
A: 1.3 kg
